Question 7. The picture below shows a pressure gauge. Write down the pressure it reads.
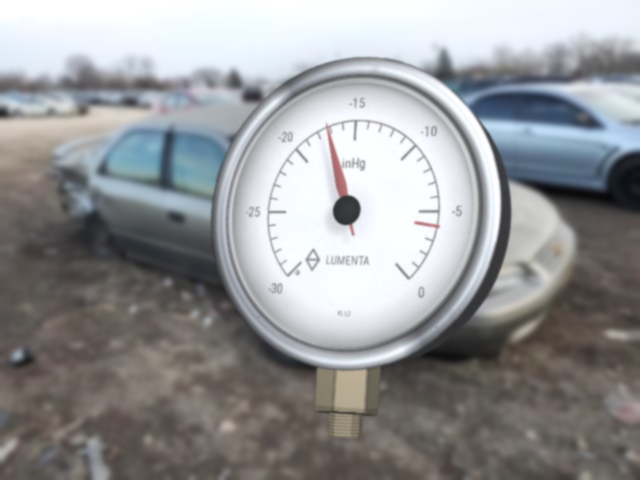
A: -17 inHg
